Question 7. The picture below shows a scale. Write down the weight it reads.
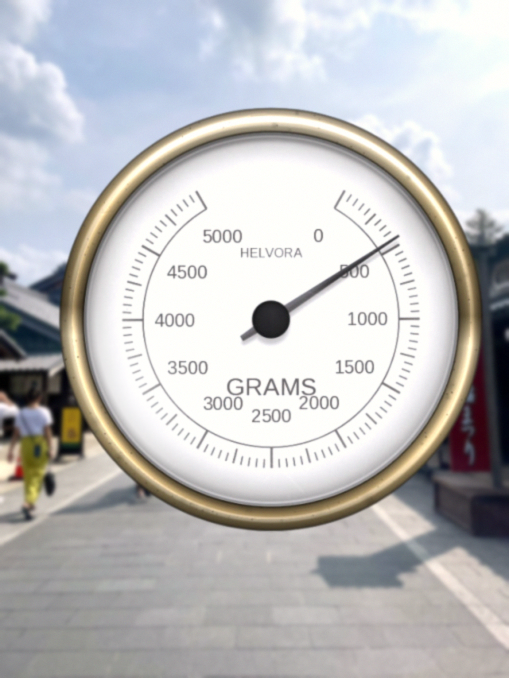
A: 450 g
